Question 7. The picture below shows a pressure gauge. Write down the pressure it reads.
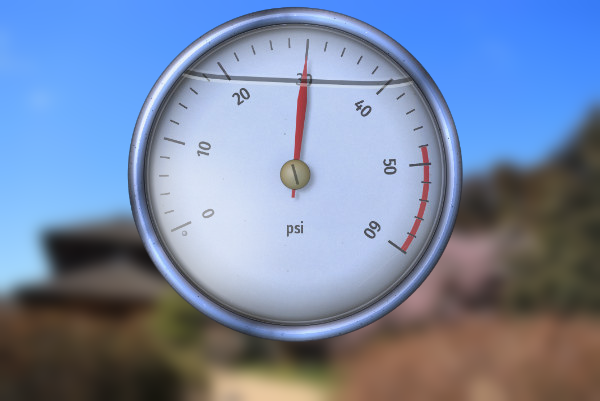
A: 30 psi
